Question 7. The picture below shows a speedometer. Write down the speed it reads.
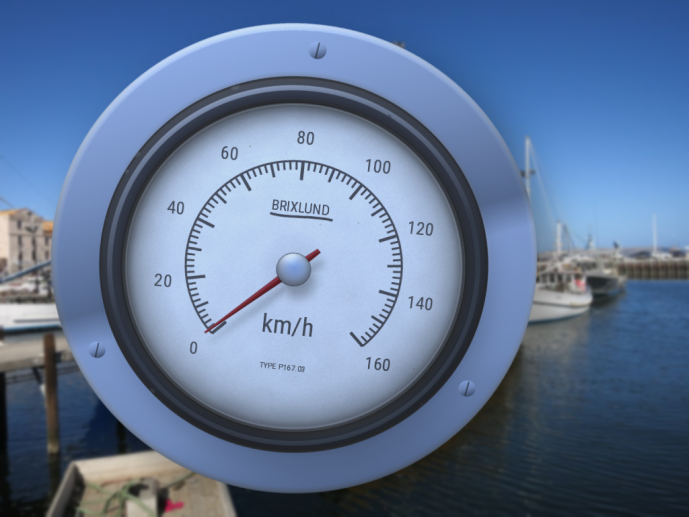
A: 2 km/h
